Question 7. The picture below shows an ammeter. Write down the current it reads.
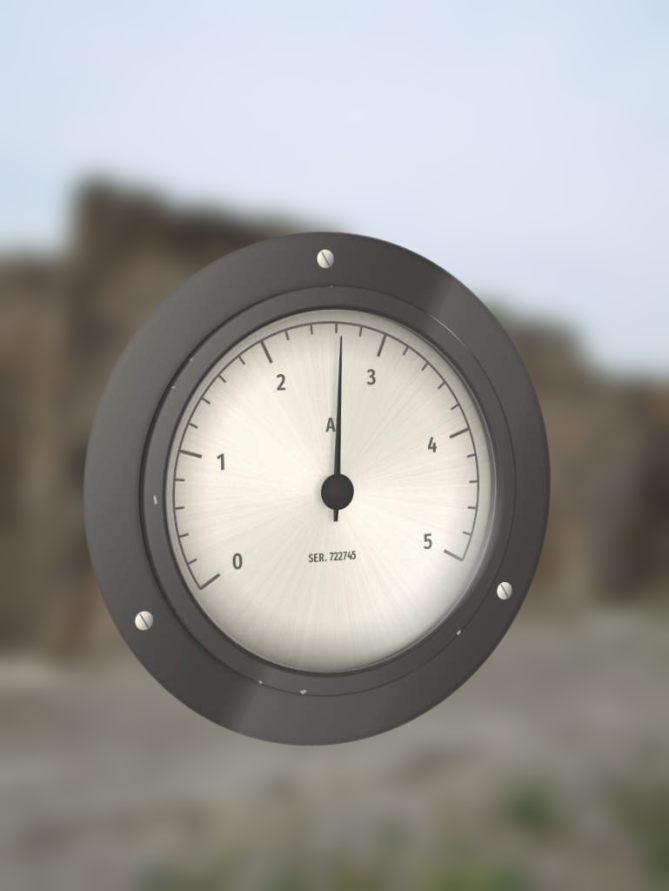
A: 2.6 A
